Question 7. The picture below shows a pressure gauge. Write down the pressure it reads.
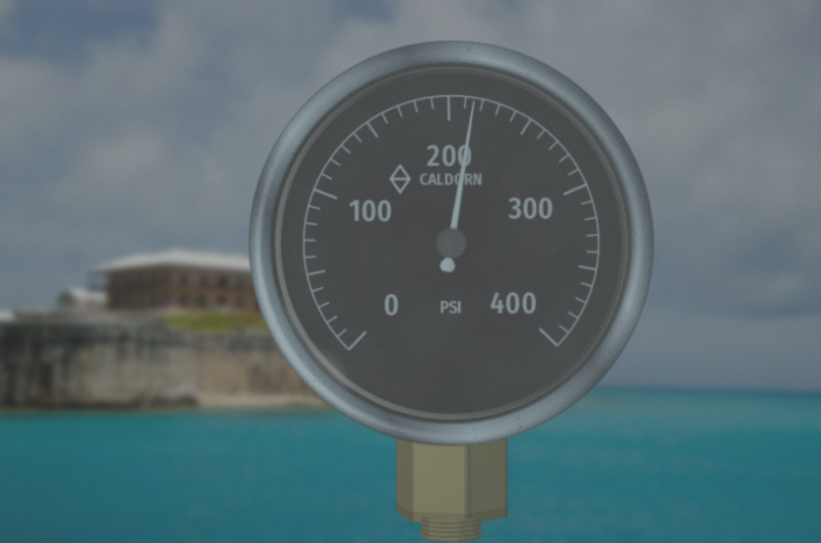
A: 215 psi
